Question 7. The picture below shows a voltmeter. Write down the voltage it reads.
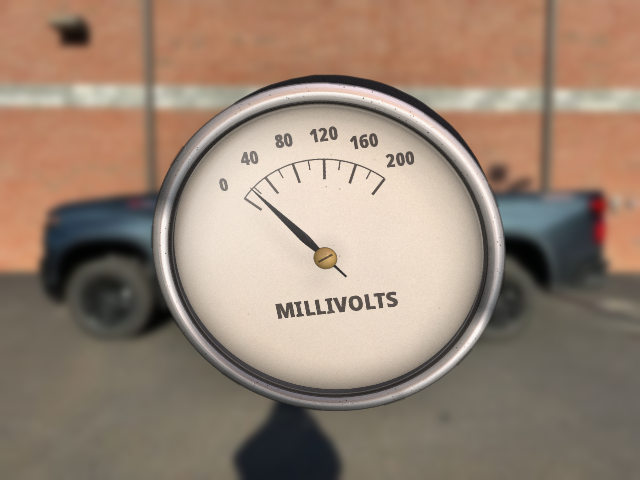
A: 20 mV
